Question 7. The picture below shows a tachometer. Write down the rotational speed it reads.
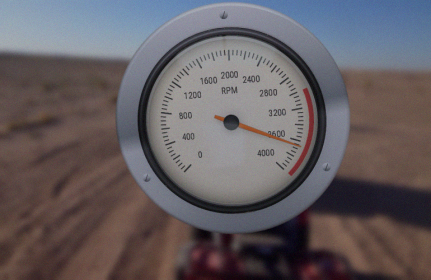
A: 3650 rpm
